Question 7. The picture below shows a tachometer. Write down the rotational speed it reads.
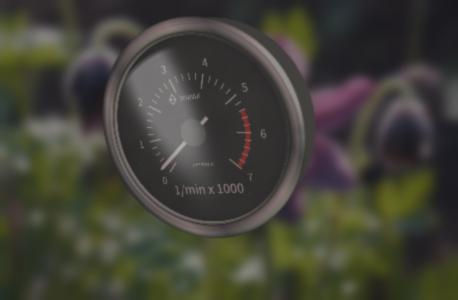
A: 200 rpm
